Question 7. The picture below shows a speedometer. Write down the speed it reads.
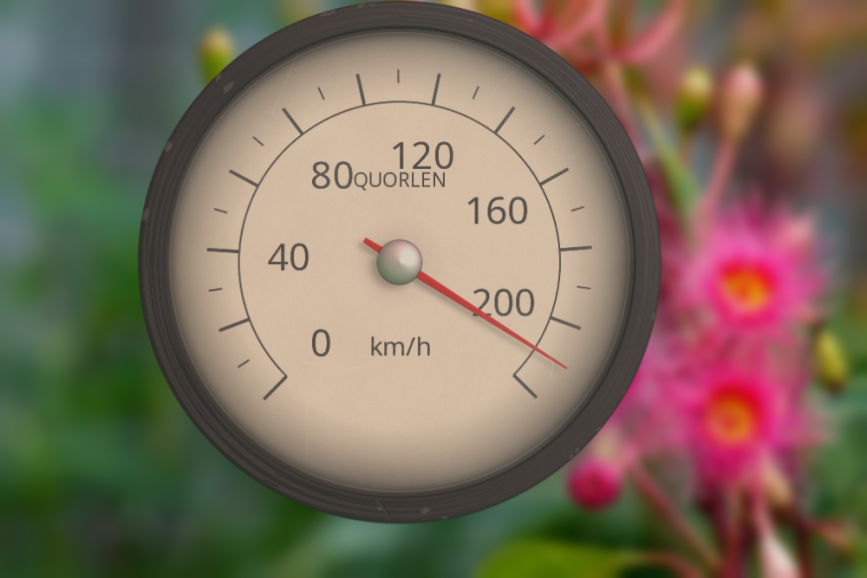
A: 210 km/h
